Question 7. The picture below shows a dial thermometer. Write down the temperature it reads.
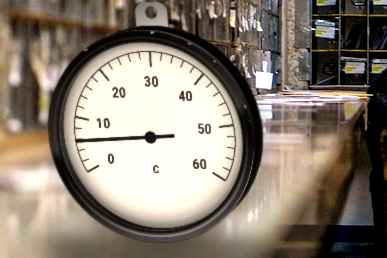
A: 6 °C
